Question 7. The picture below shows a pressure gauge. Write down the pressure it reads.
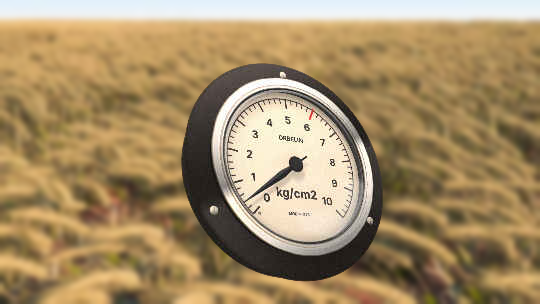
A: 0.4 kg/cm²
